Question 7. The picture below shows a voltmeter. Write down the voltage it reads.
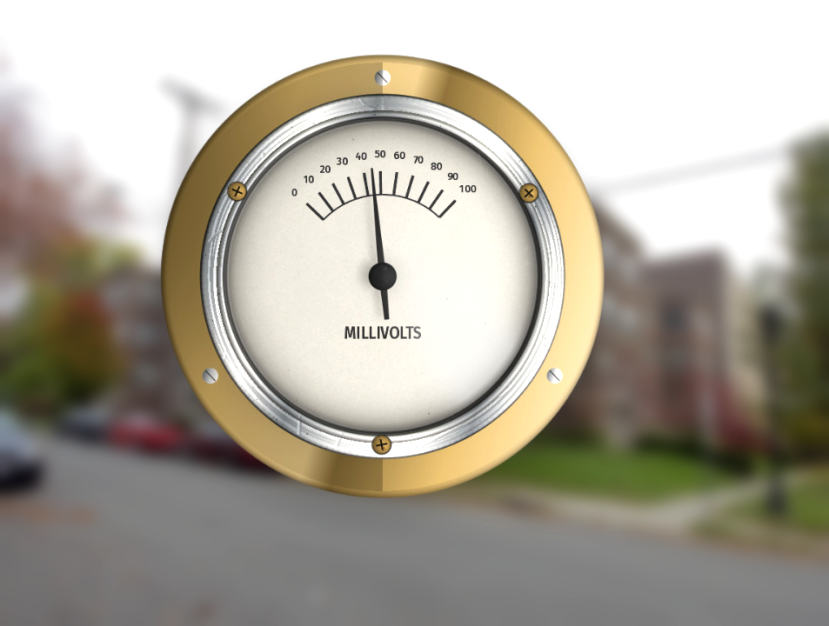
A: 45 mV
